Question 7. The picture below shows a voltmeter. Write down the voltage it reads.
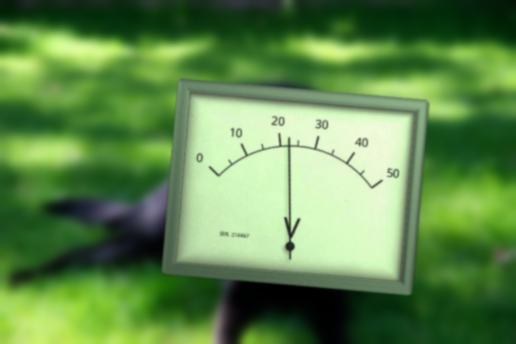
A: 22.5 V
